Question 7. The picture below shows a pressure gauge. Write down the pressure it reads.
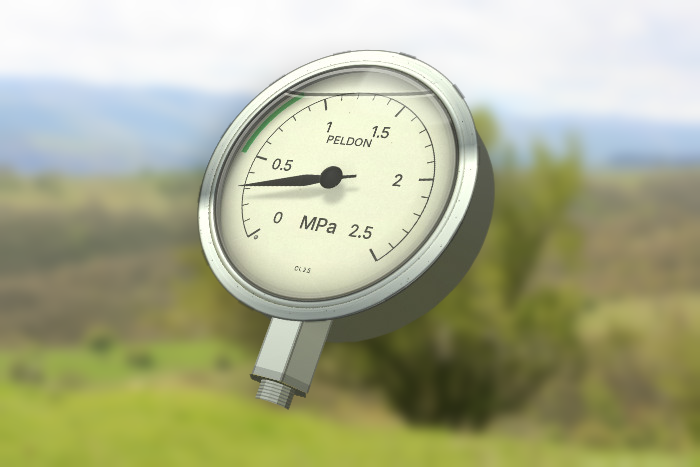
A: 0.3 MPa
